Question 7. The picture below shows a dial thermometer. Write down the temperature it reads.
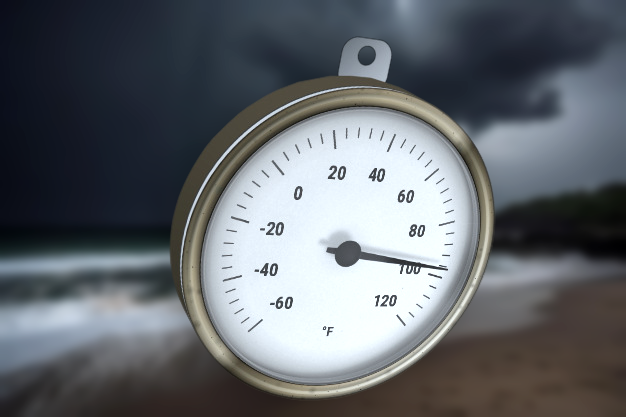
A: 96 °F
